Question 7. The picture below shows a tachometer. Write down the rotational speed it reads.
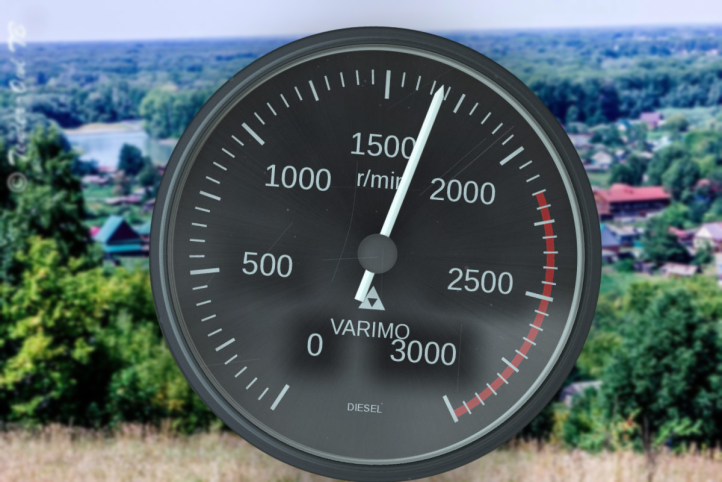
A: 1675 rpm
